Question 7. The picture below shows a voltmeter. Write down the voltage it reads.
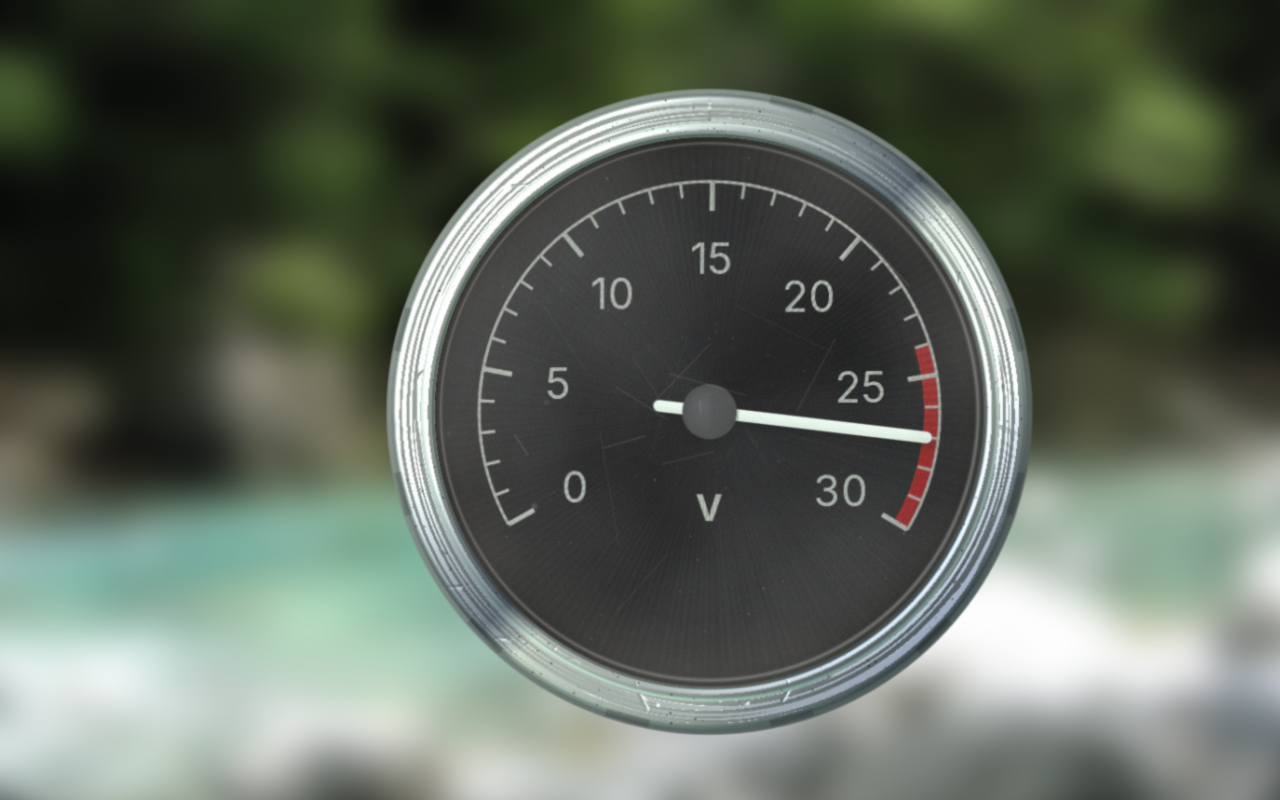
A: 27 V
